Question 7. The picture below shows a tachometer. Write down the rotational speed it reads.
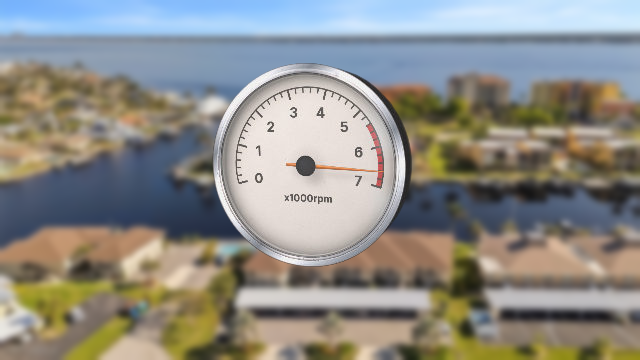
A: 6600 rpm
